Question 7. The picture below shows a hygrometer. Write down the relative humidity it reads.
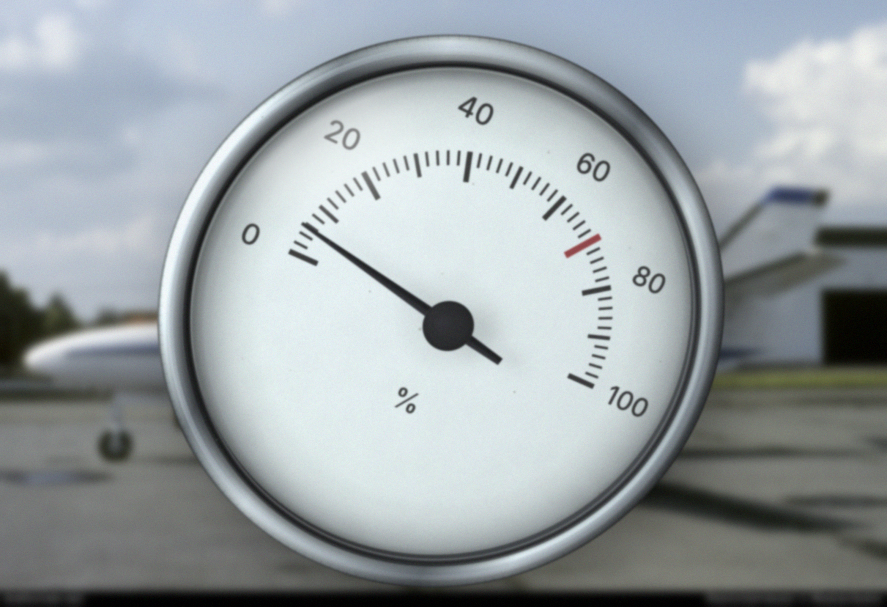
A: 6 %
